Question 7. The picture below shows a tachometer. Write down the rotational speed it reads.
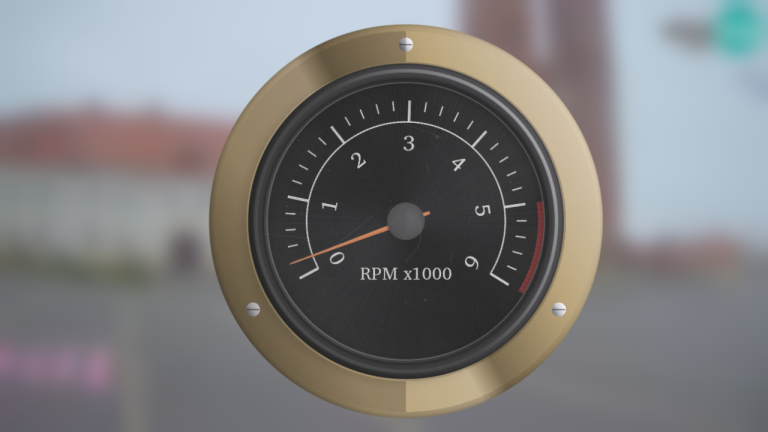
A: 200 rpm
